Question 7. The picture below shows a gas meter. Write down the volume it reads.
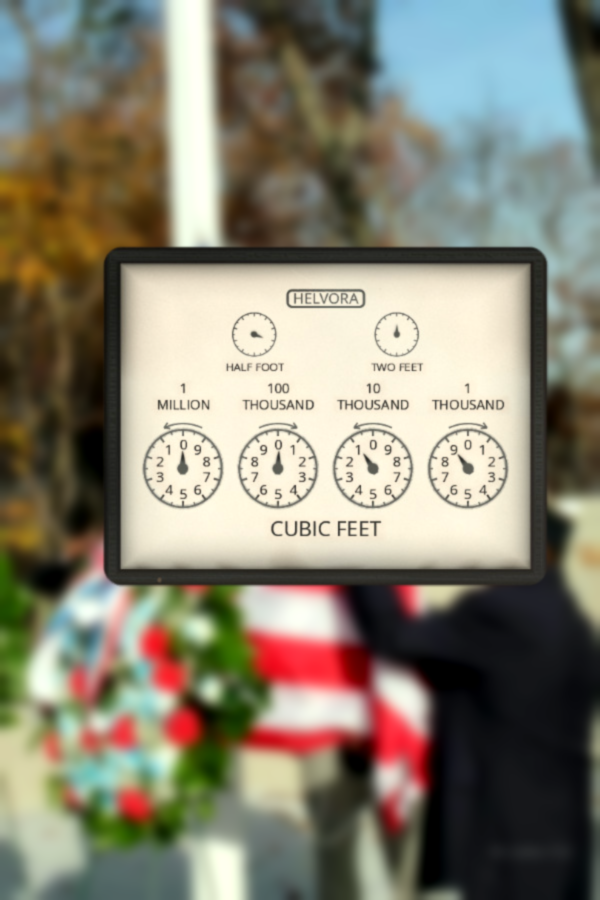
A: 900 ft³
